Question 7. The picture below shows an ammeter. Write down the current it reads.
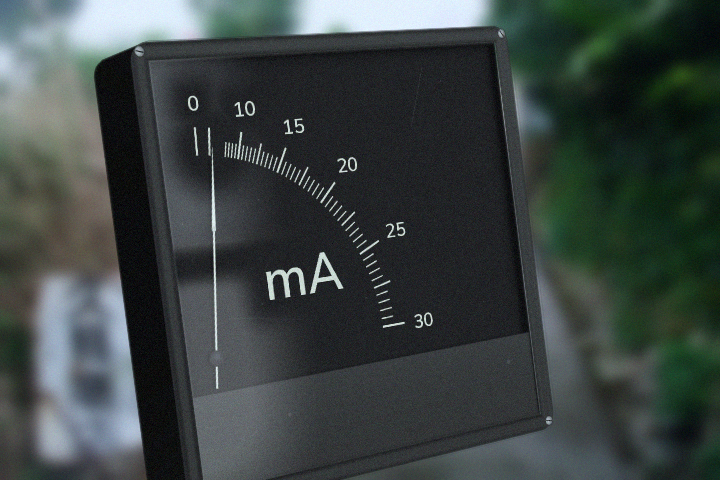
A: 5 mA
